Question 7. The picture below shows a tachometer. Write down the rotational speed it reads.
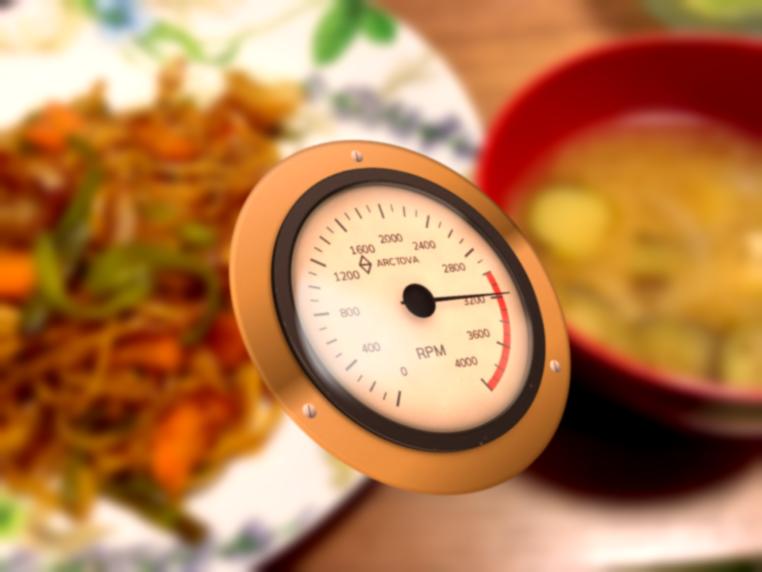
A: 3200 rpm
